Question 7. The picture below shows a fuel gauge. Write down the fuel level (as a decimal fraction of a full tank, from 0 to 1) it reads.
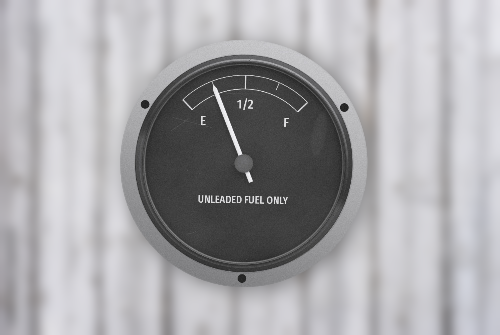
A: 0.25
